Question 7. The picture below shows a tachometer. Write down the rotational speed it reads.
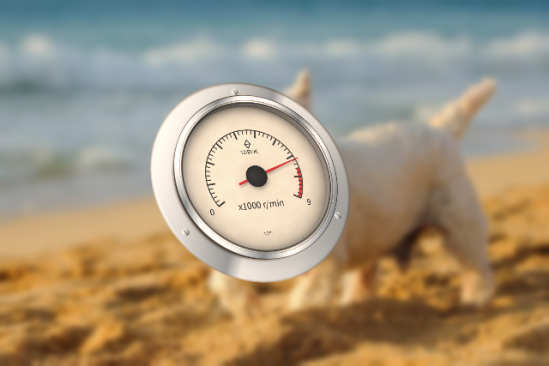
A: 7200 rpm
